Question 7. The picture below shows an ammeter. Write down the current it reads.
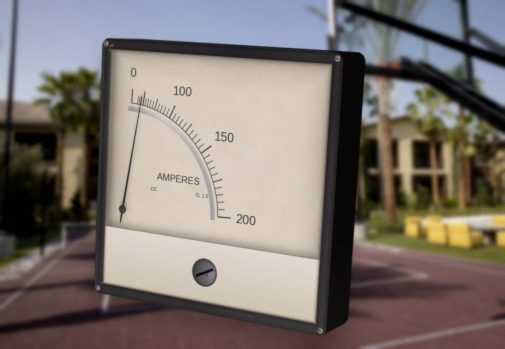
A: 50 A
